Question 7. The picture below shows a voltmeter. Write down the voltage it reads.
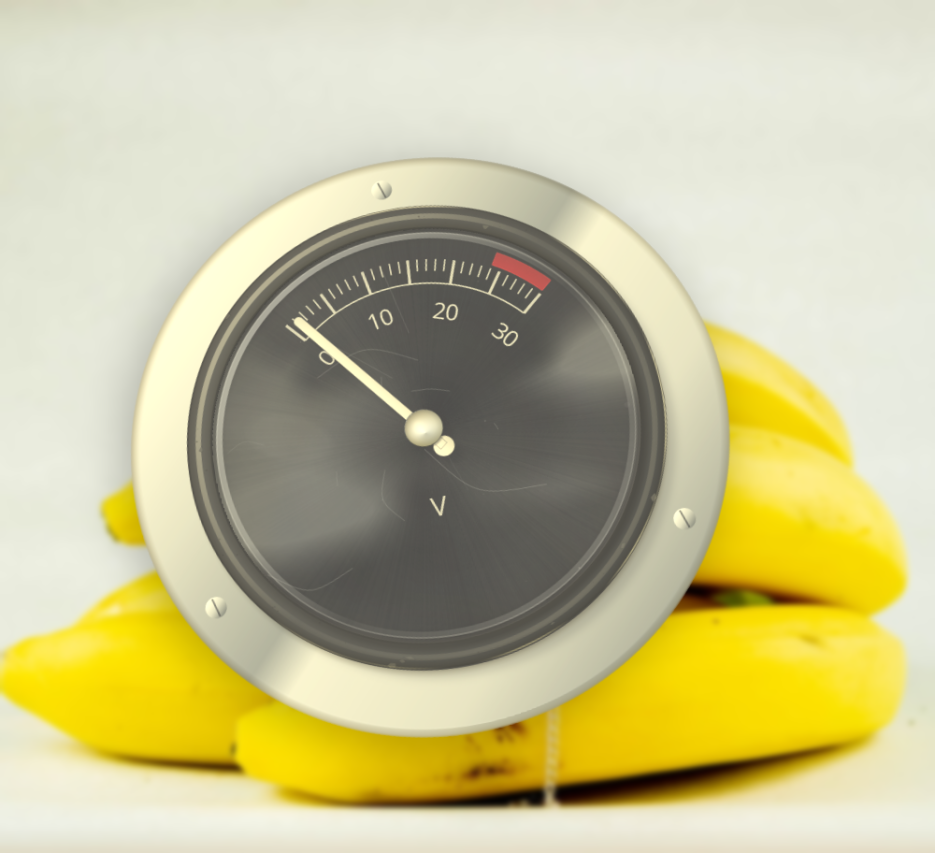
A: 1 V
